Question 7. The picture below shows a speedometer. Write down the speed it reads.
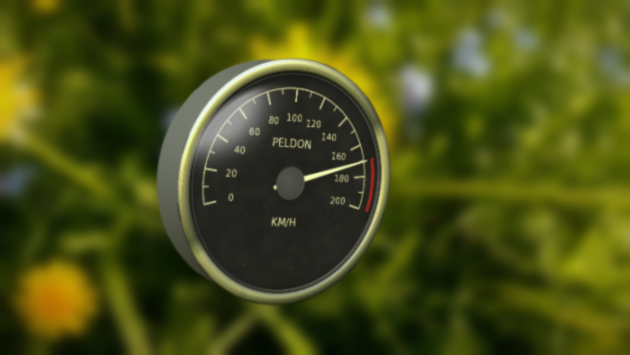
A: 170 km/h
